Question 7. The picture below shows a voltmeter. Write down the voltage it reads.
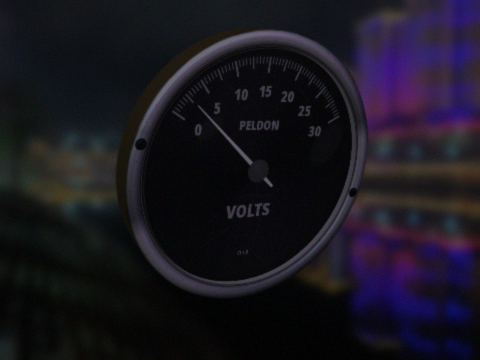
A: 2.5 V
